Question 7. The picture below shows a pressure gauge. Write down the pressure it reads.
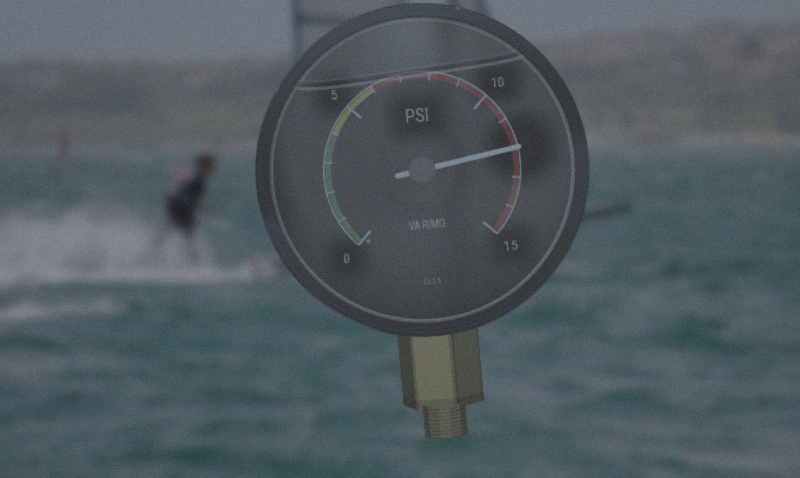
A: 12 psi
